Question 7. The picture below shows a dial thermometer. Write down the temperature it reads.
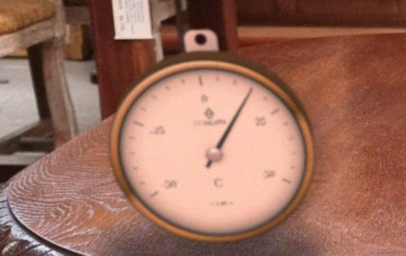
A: 15 °C
